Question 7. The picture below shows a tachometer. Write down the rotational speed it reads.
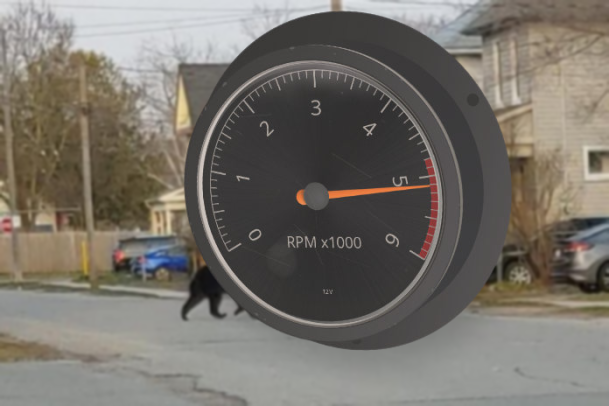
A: 5100 rpm
